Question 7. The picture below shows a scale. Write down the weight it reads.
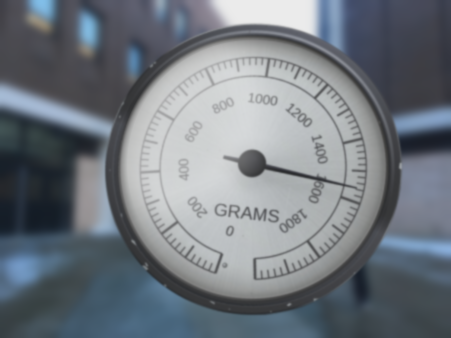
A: 1560 g
